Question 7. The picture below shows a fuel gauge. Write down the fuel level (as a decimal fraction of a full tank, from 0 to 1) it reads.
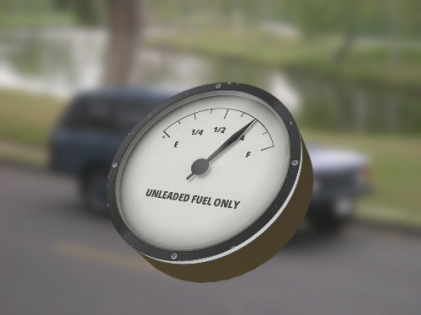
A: 0.75
